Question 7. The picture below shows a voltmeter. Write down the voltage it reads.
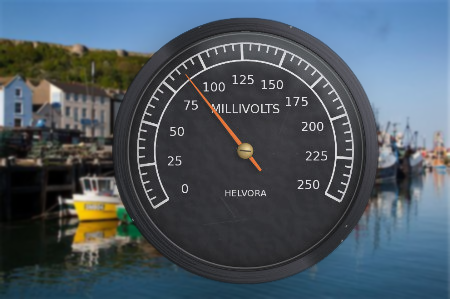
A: 87.5 mV
